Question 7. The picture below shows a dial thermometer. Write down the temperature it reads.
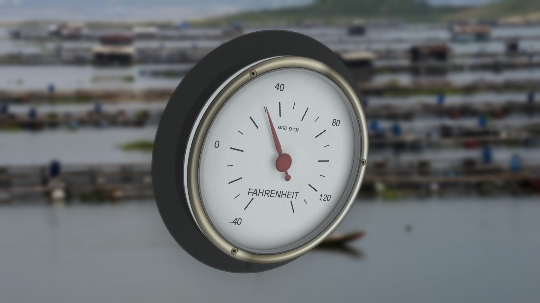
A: 30 °F
